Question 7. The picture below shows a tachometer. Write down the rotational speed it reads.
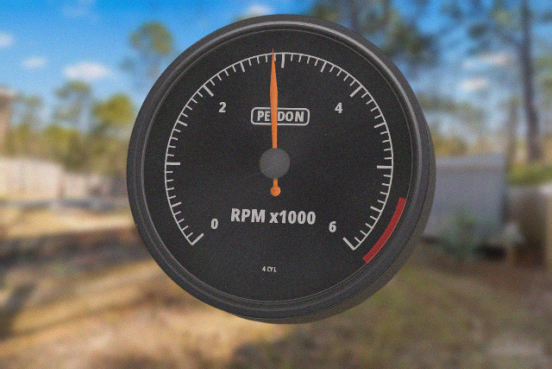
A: 2900 rpm
